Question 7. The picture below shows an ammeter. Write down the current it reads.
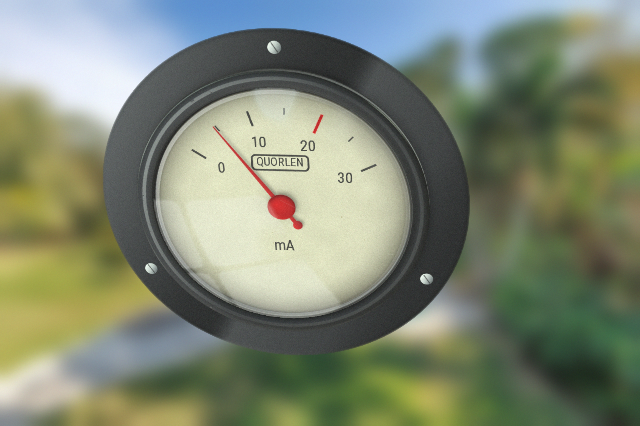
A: 5 mA
